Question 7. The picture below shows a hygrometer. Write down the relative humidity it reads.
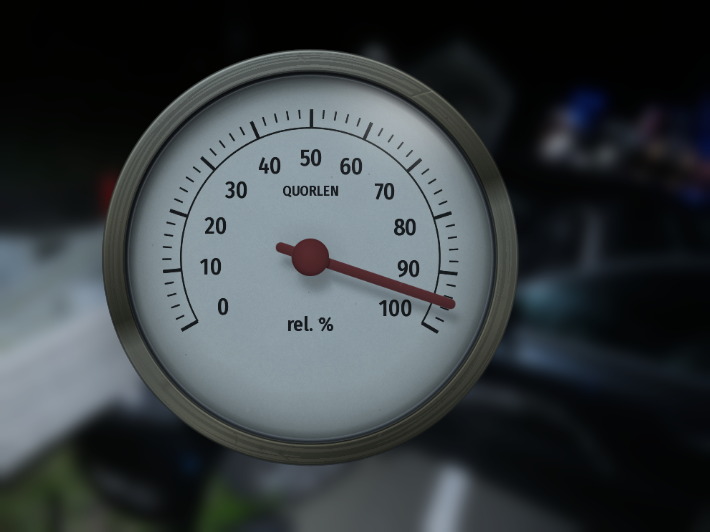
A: 95 %
